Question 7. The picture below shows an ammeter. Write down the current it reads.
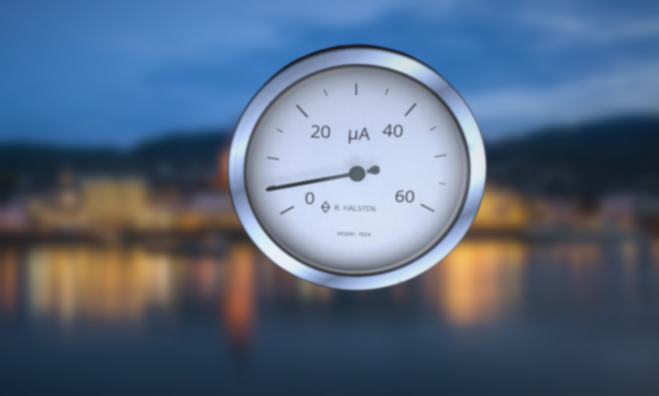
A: 5 µA
